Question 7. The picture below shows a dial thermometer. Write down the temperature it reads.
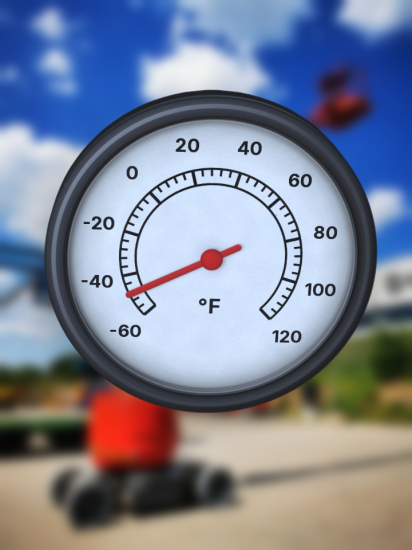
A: -48 °F
